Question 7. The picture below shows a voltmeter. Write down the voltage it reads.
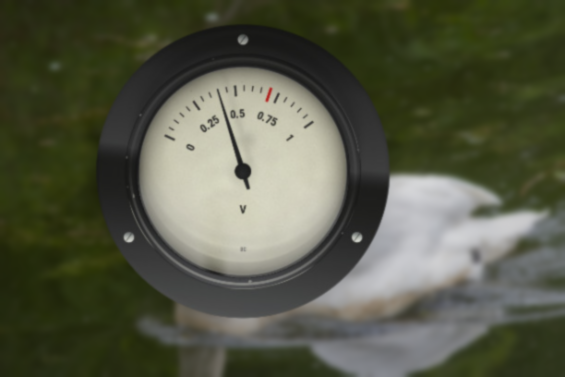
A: 0.4 V
